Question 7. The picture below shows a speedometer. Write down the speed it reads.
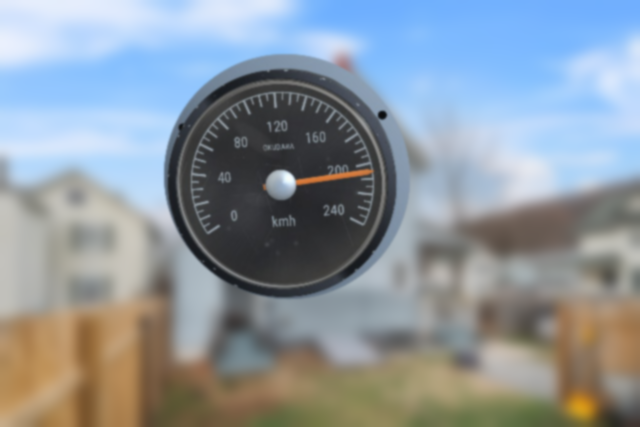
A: 205 km/h
